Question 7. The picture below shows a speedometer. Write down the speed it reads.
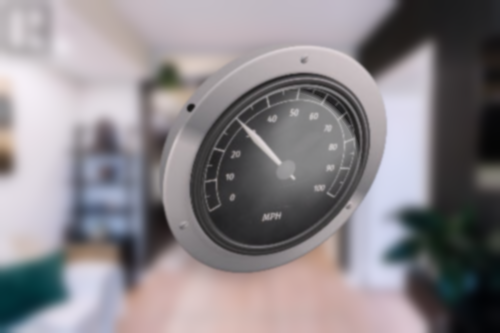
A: 30 mph
